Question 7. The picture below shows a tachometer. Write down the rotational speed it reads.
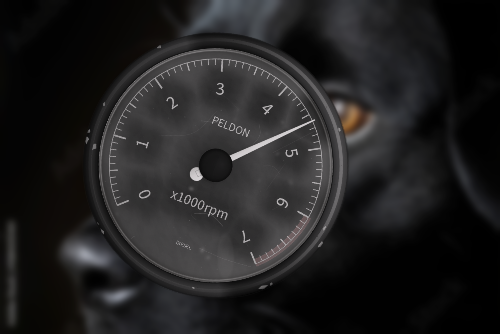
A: 4600 rpm
